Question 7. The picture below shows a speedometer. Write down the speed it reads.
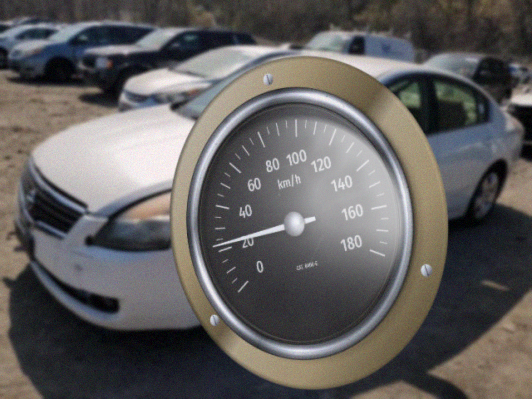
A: 22.5 km/h
